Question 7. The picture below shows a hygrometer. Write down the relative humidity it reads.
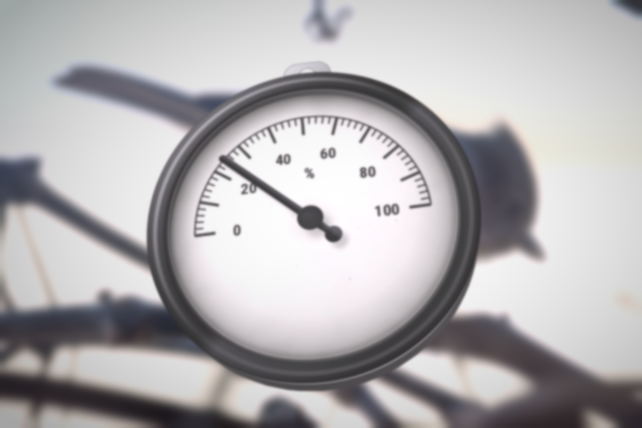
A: 24 %
